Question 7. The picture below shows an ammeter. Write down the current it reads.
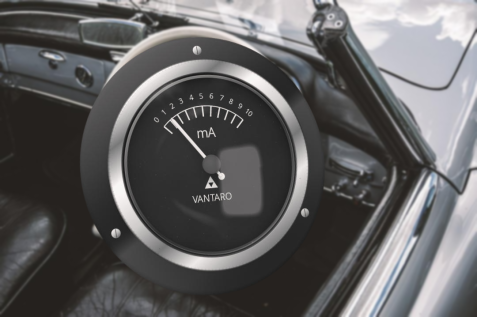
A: 1 mA
